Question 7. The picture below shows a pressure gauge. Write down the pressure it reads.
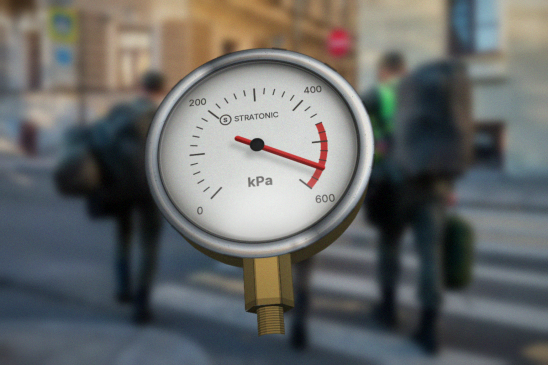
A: 560 kPa
